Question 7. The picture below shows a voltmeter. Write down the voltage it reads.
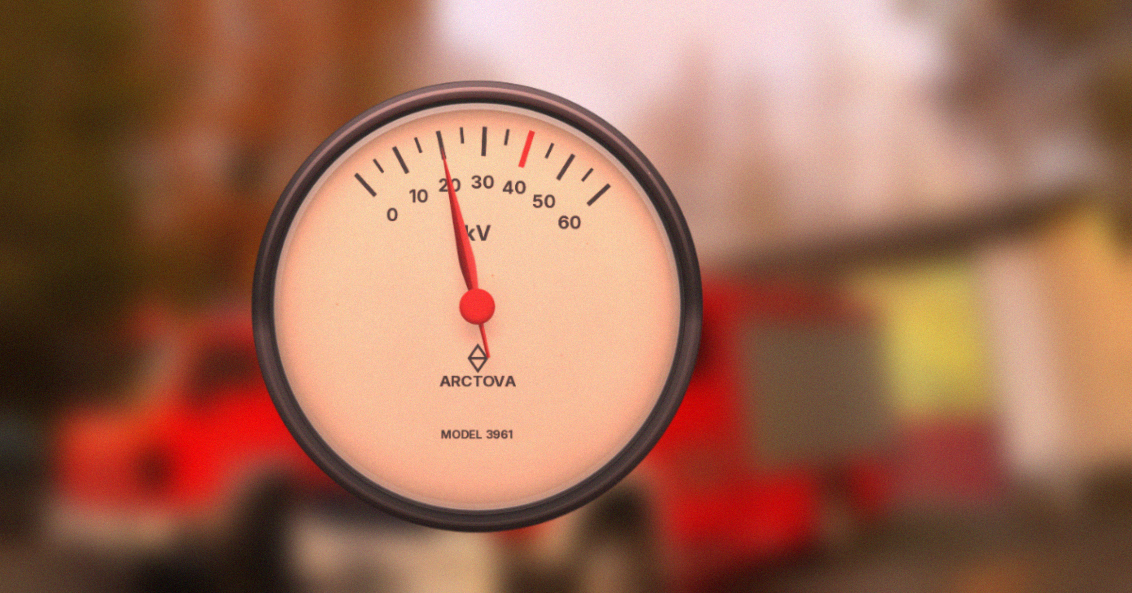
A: 20 kV
